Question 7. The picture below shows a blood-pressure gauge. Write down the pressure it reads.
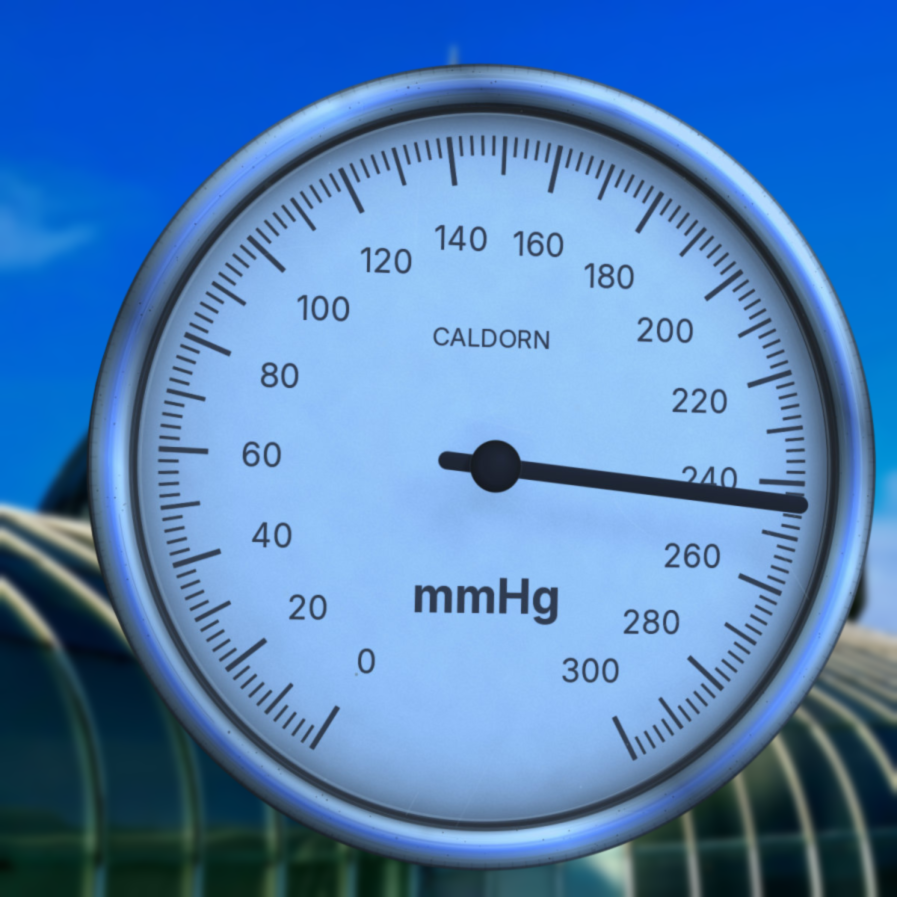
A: 244 mmHg
